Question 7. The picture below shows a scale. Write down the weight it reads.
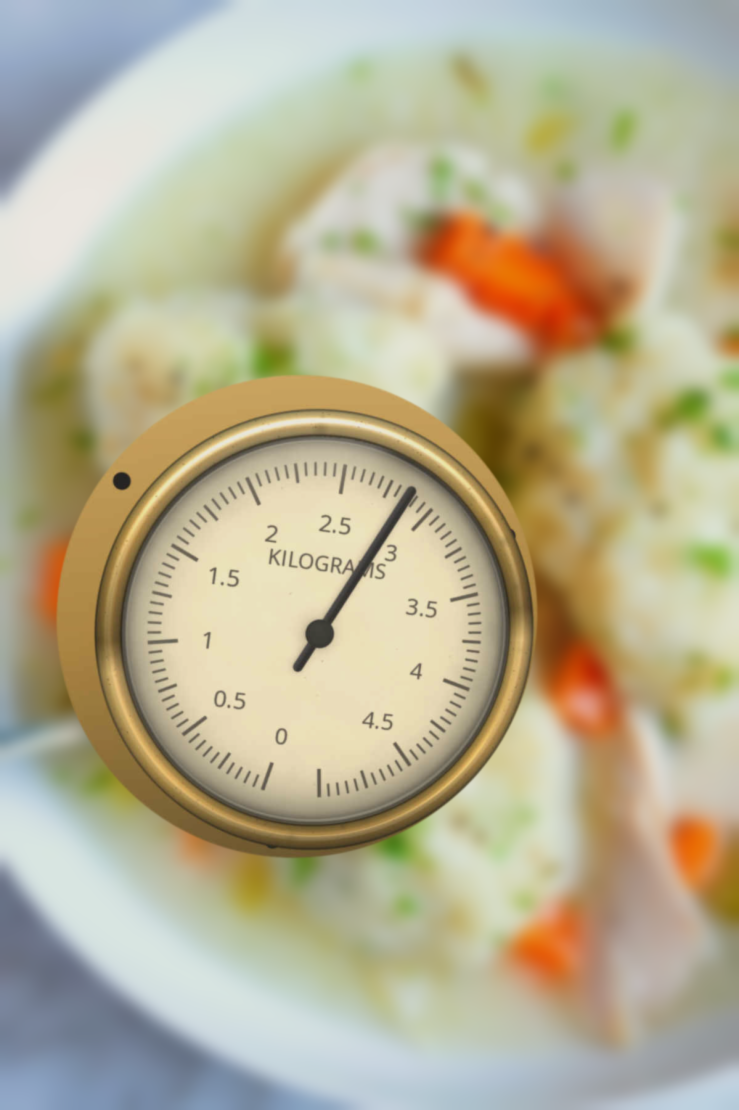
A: 2.85 kg
